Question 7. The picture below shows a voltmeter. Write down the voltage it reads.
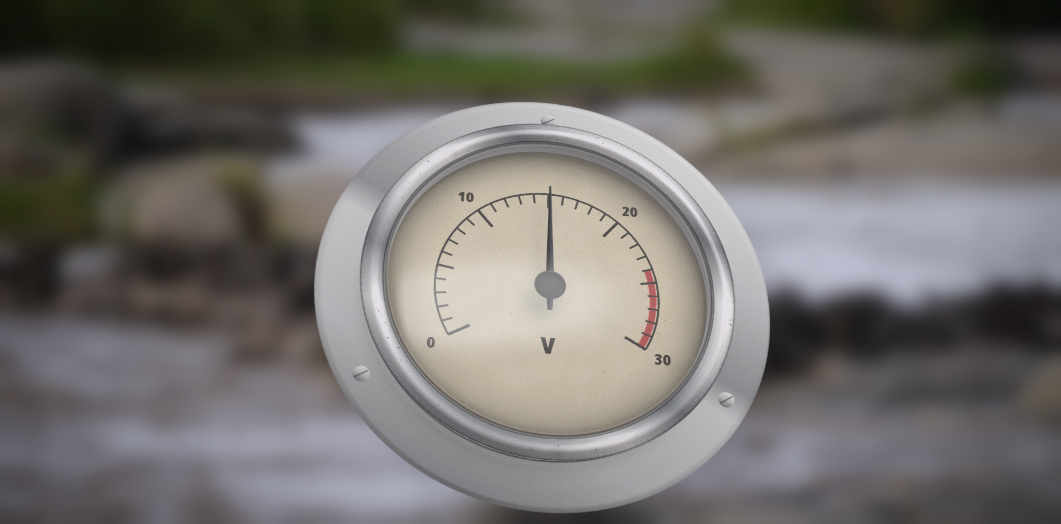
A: 15 V
